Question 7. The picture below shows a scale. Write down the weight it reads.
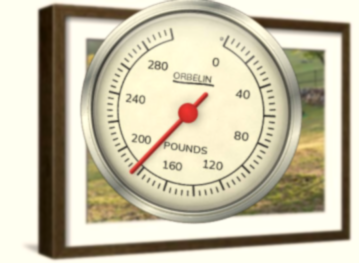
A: 184 lb
